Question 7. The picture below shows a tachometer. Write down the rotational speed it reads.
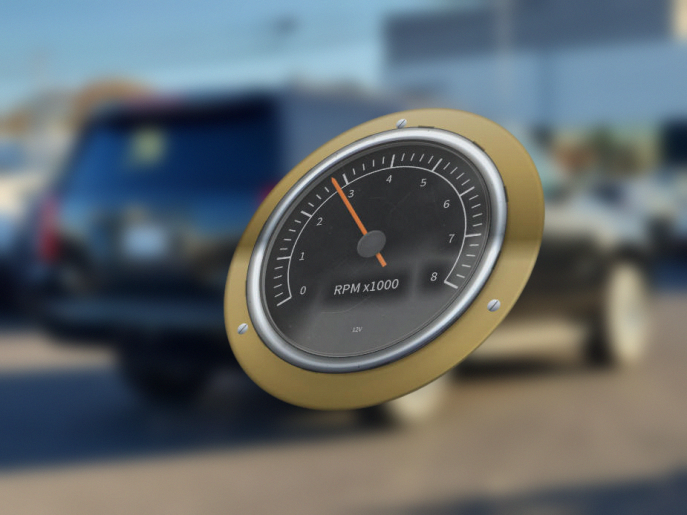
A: 2800 rpm
